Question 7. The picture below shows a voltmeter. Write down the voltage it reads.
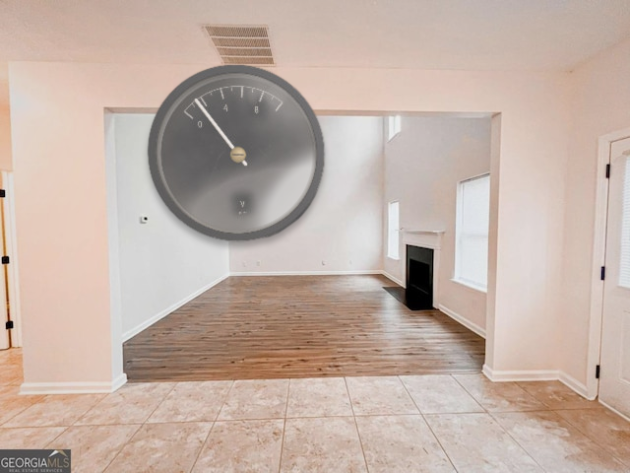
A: 1.5 V
